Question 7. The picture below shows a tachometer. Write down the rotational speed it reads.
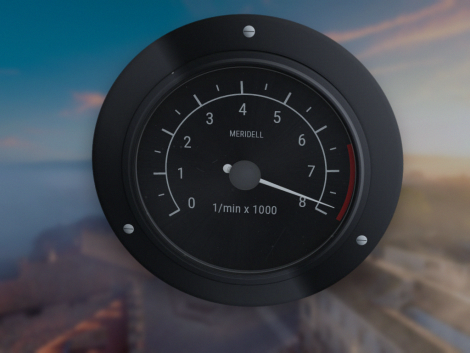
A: 7750 rpm
